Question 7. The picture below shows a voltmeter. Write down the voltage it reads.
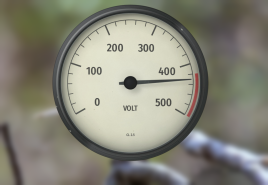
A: 430 V
